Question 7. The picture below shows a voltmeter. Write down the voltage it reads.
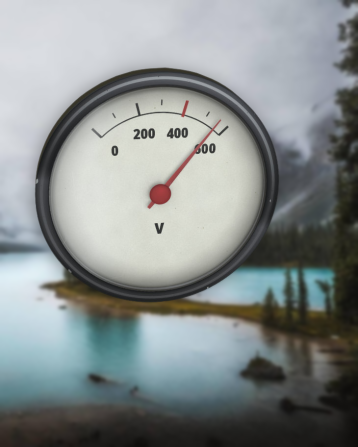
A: 550 V
